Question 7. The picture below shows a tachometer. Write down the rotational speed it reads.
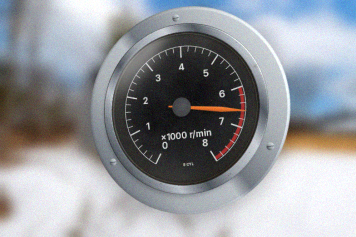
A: 6600 rpm
